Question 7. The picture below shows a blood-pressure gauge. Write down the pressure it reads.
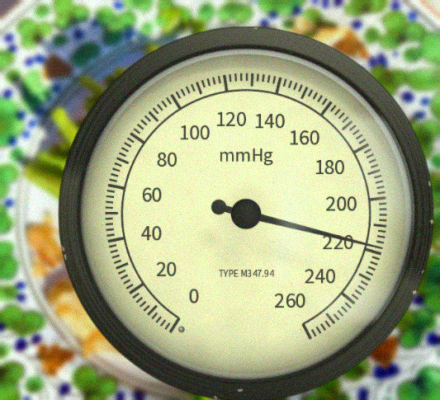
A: 218 mmHg
